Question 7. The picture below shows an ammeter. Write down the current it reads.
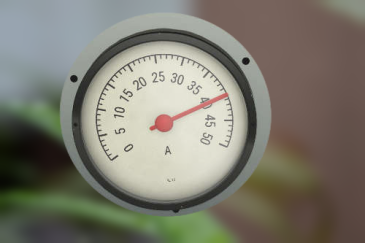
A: 40 A
